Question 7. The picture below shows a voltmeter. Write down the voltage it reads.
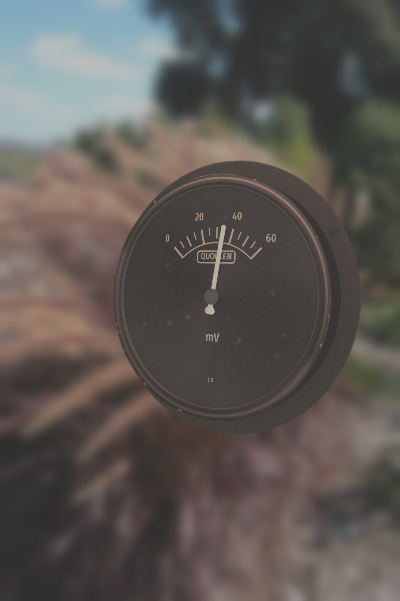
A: 35 mV
